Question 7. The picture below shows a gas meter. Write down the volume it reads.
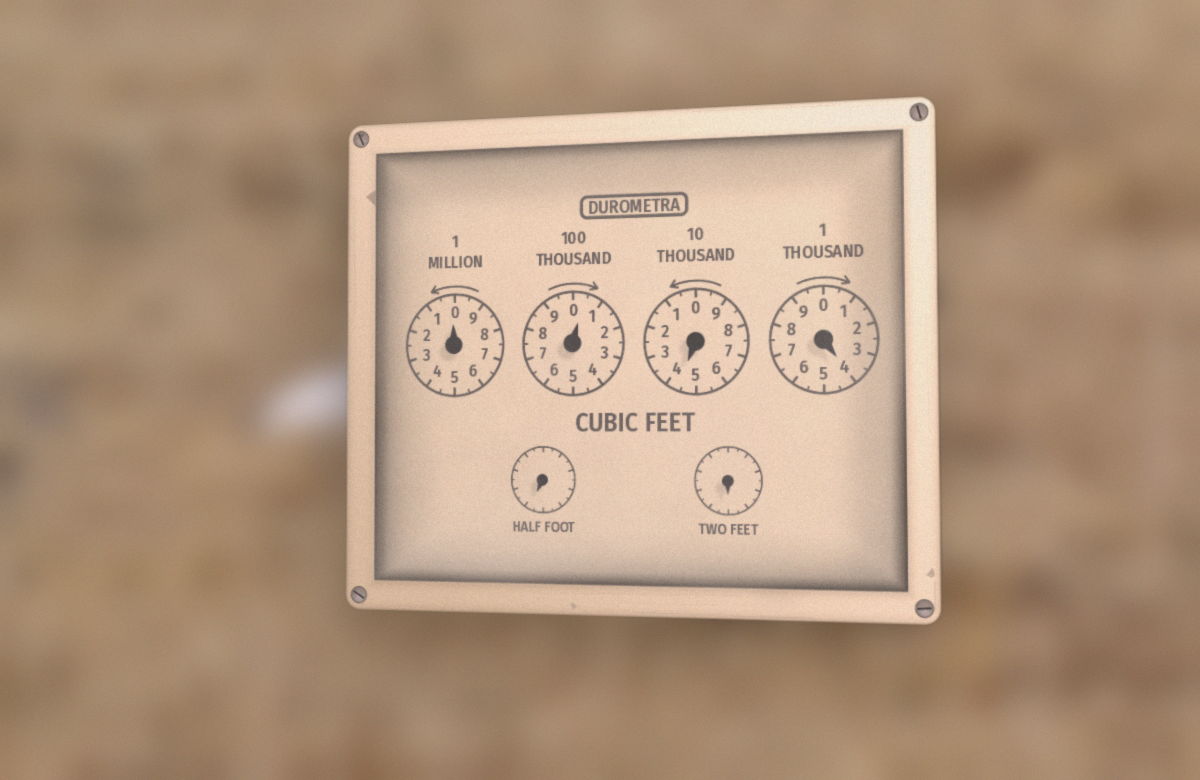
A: 4400 ft³
